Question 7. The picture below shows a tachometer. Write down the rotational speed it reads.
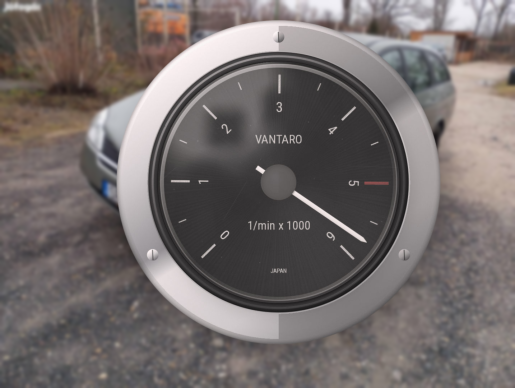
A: 5750 rpm
